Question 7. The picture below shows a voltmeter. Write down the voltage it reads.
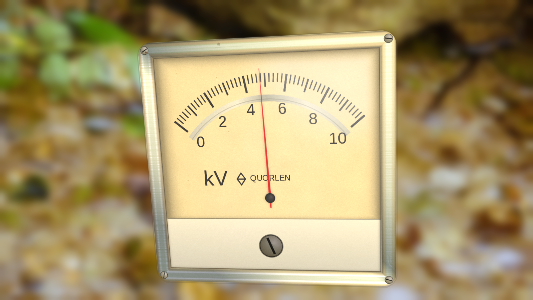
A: 4.8 kV
